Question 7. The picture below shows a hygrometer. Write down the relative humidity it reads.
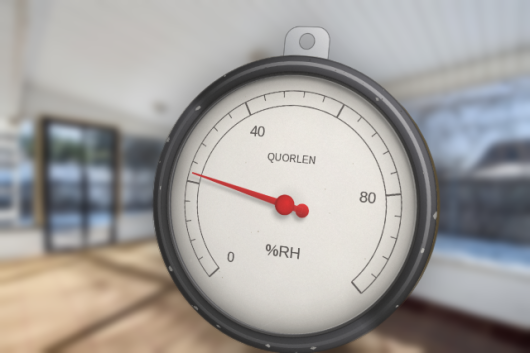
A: 22 %
